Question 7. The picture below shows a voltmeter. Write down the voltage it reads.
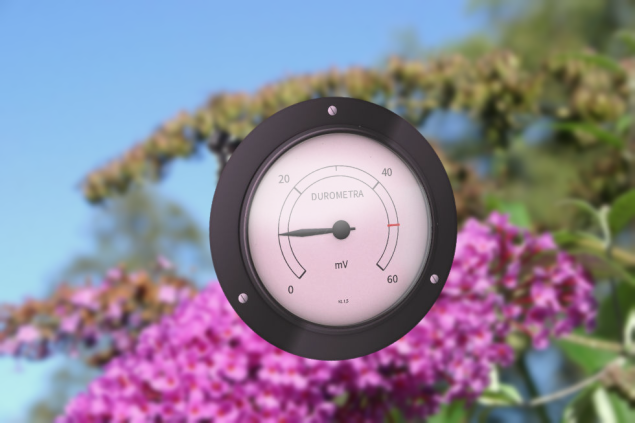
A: 10 mV
